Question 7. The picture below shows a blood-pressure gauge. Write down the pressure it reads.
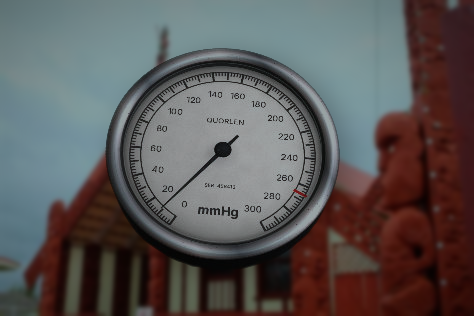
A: 10 mmHg
